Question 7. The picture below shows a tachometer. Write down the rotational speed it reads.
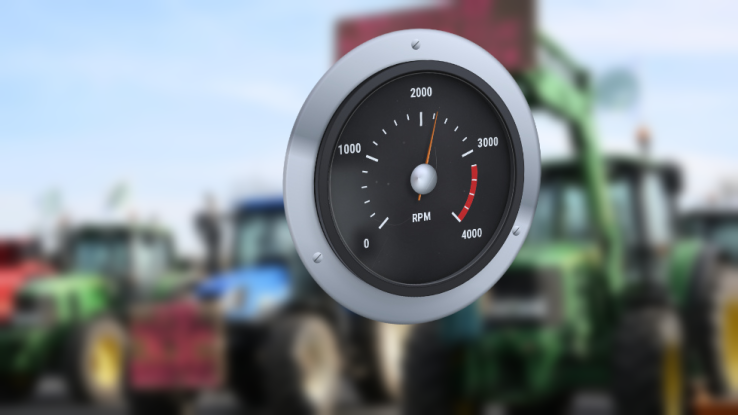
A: 2200 rpm
